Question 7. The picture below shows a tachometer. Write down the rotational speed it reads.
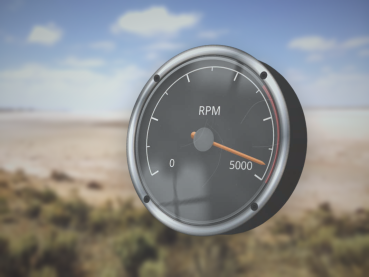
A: 4750 rpm
